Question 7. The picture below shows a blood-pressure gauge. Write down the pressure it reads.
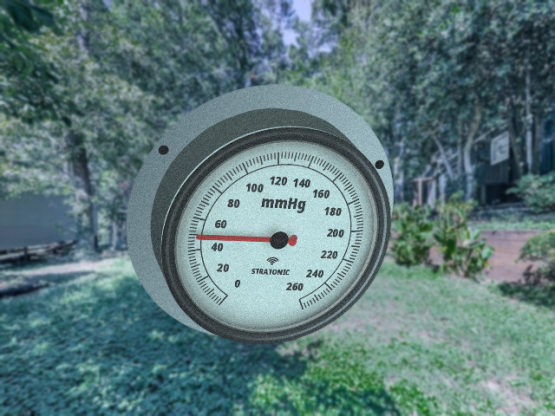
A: 50 mmHg
